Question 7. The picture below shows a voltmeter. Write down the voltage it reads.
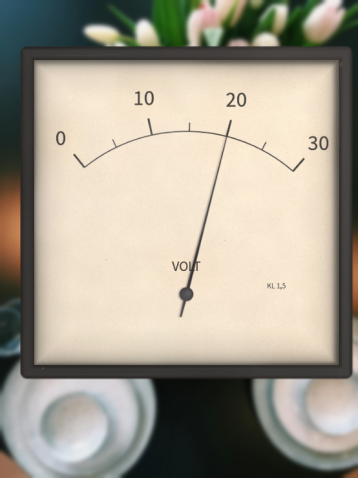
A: 20 V
